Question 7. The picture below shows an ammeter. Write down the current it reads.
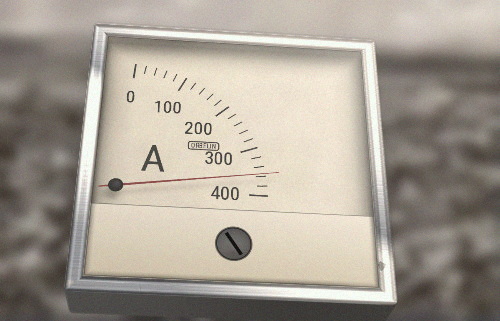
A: 360 A
